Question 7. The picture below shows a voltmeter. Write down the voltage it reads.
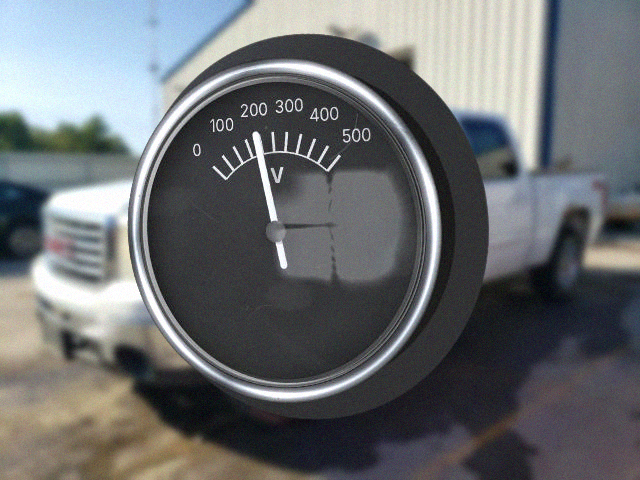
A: 200 V
